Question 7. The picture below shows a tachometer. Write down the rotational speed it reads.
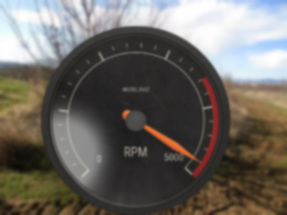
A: 4800 rpm
